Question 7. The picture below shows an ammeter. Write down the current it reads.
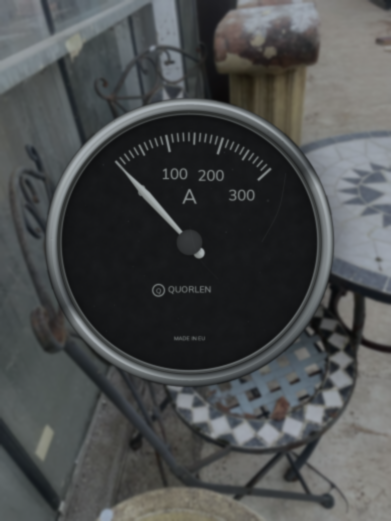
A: 0 A
